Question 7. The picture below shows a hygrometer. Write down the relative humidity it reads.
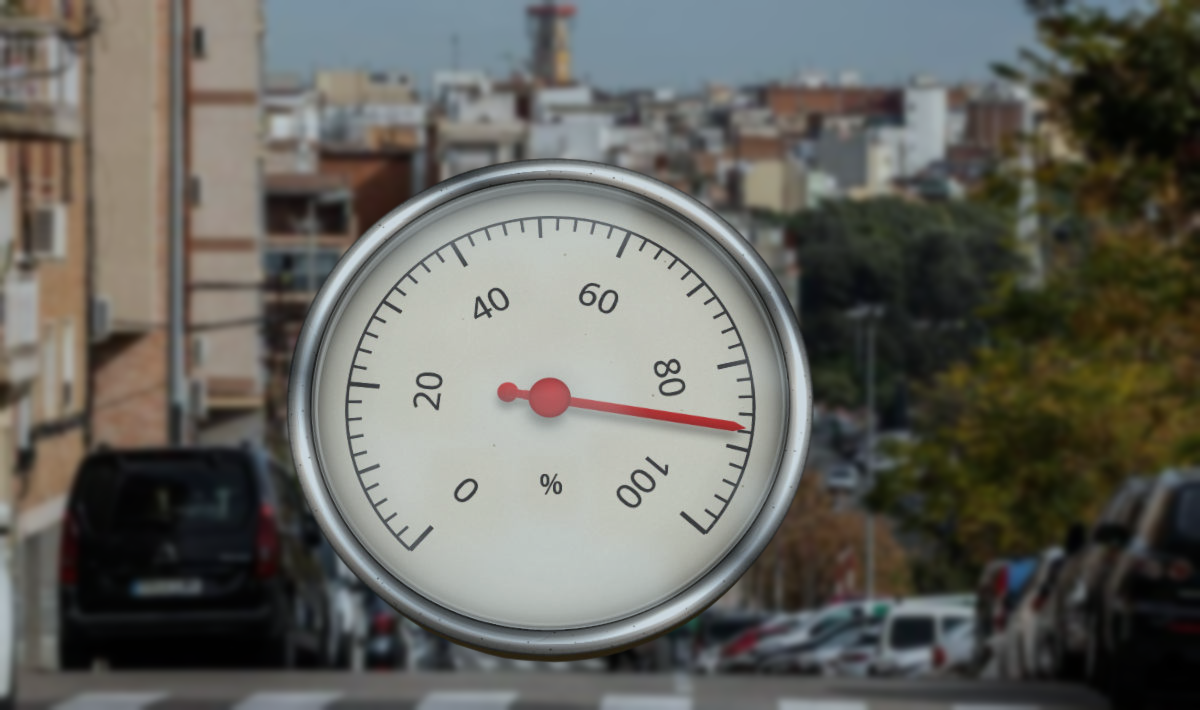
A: 88 %
